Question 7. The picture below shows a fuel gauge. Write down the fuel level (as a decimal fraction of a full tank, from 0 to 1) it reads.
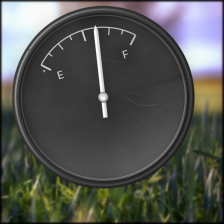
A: 0.625
